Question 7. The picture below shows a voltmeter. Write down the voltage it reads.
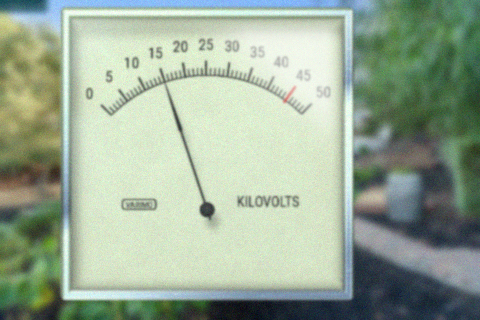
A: 15 kV
